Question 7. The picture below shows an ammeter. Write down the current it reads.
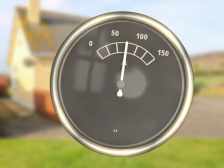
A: 75 A
